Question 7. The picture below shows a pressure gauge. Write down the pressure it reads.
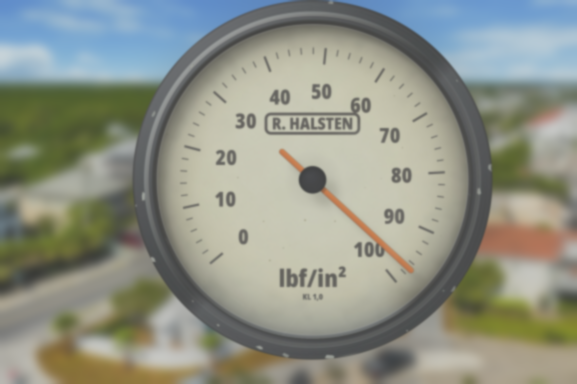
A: 97 psi
